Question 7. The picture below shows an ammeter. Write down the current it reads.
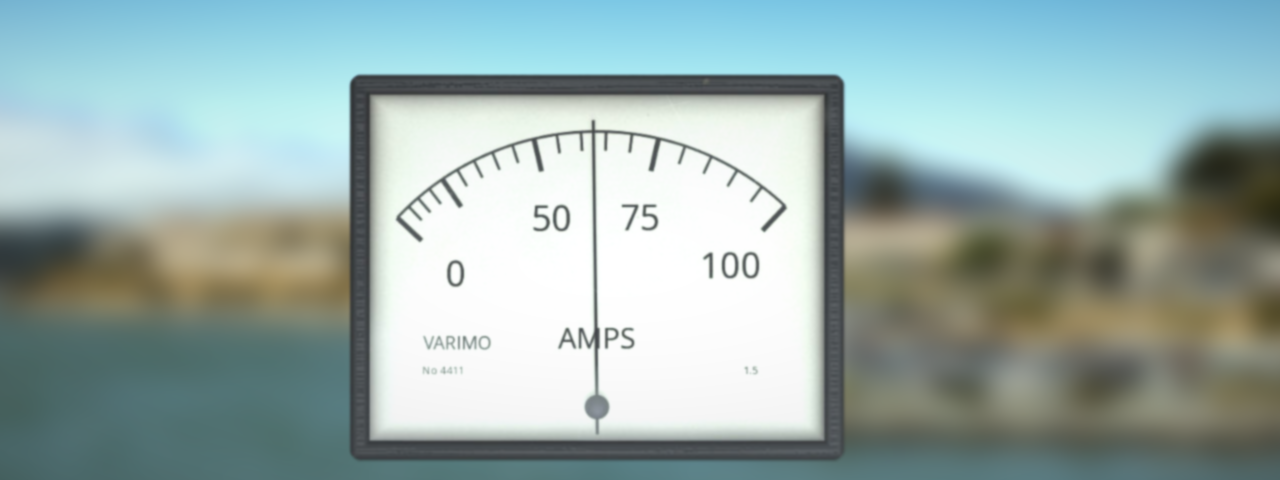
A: 62.5 A
